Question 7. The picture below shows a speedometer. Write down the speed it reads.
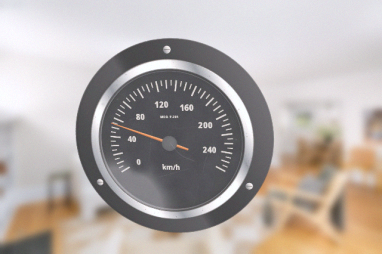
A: 55 km/h
